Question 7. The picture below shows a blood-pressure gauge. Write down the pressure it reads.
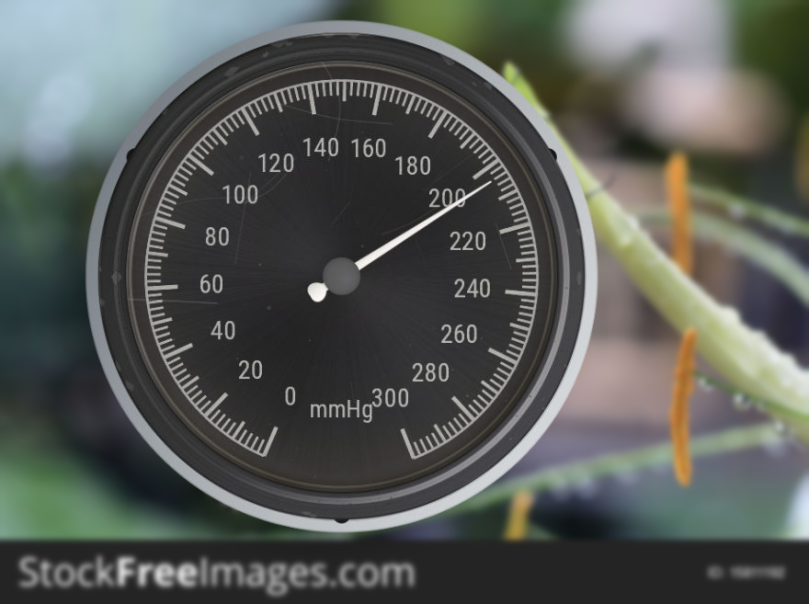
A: 204 mmHg
